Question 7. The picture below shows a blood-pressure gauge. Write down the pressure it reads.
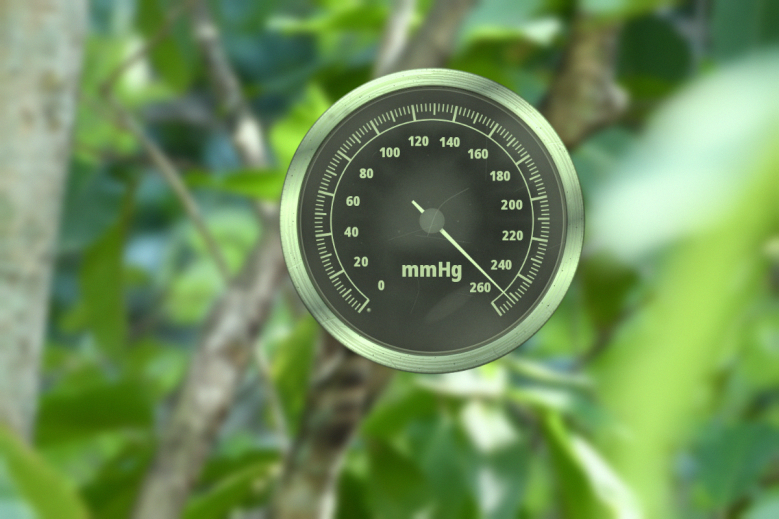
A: 252 mmHg
